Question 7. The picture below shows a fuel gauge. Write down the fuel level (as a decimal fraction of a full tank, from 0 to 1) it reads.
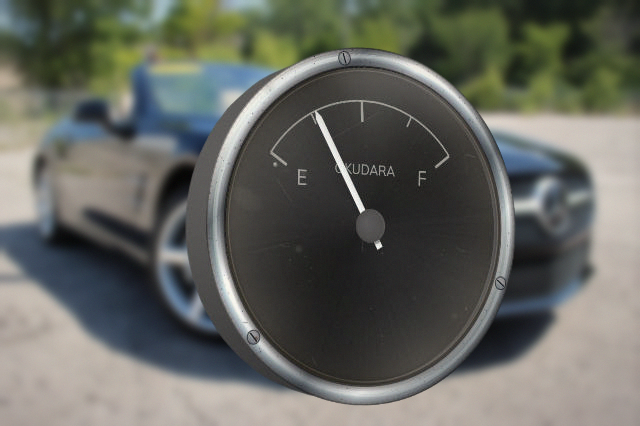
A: 0.25
